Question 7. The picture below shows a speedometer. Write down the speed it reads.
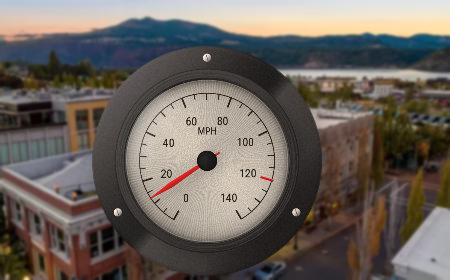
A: 12.5 mph
